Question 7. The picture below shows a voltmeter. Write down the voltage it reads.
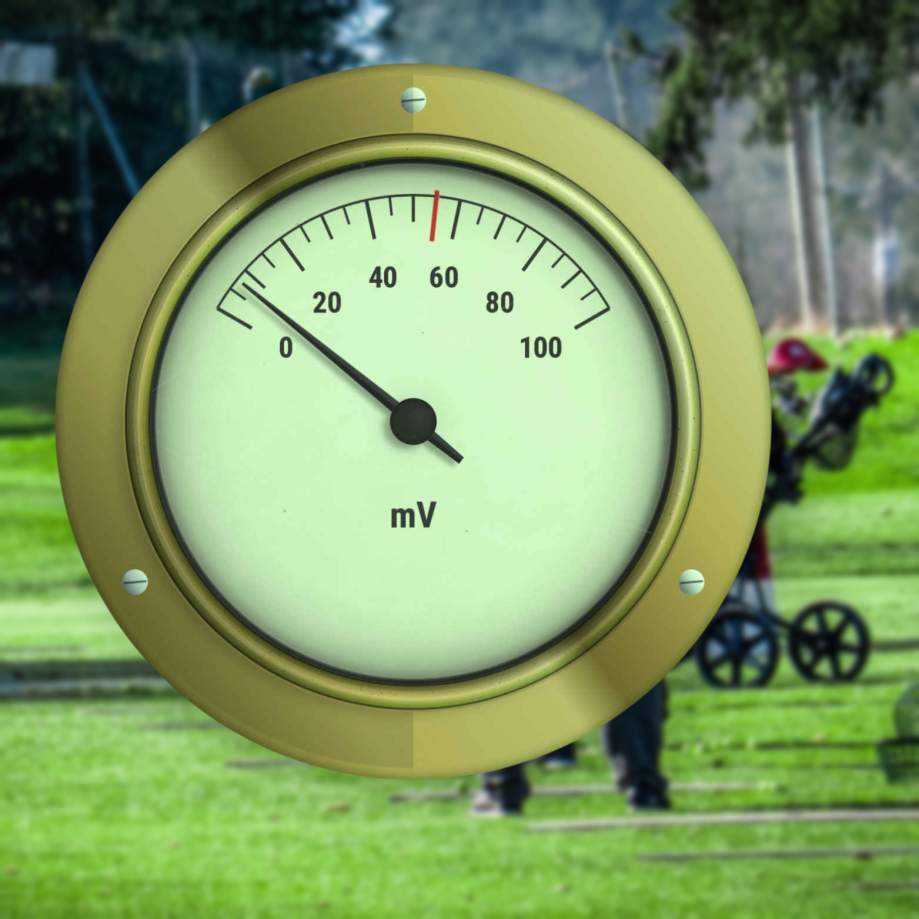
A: 7.5 mV
